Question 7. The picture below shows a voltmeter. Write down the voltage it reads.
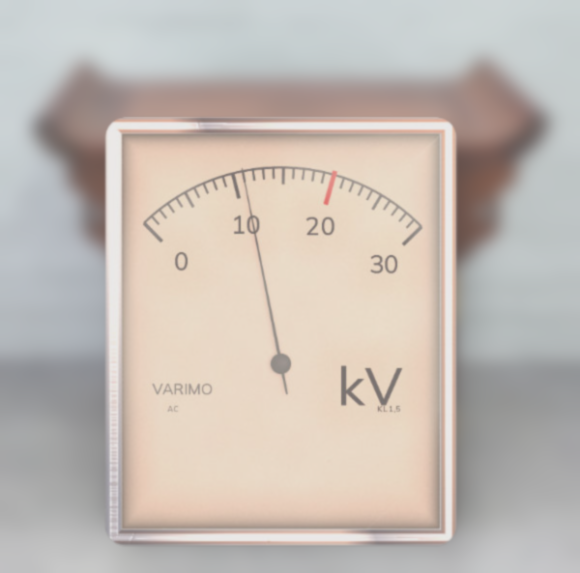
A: 11 kV
